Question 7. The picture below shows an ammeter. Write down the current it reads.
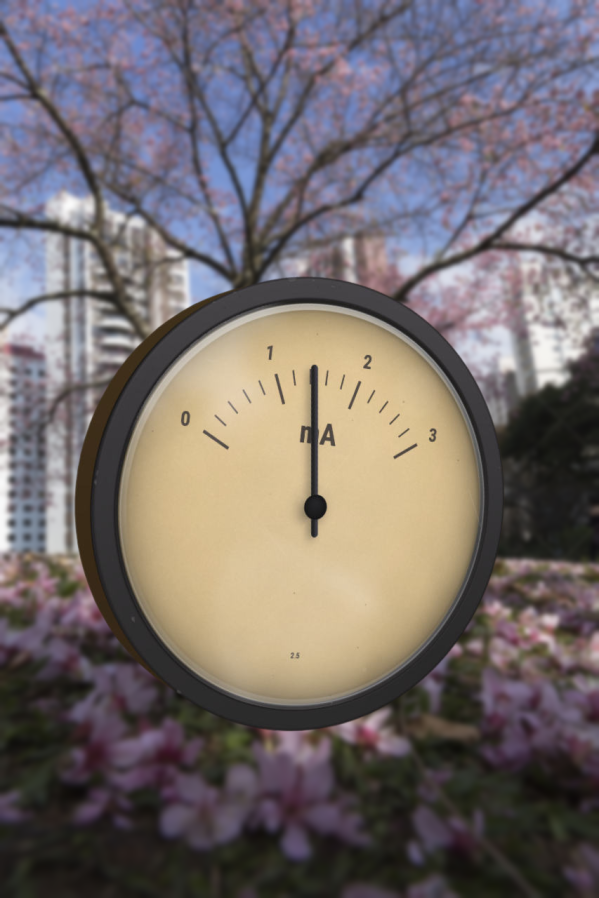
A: 1.4 mA
